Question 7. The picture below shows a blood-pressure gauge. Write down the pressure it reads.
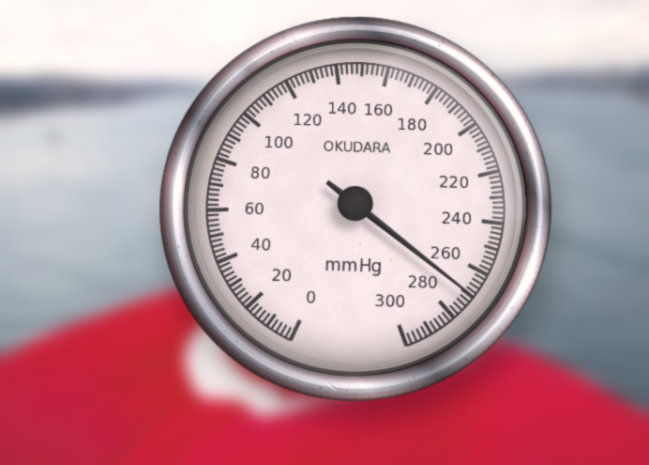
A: 270 mmHg
